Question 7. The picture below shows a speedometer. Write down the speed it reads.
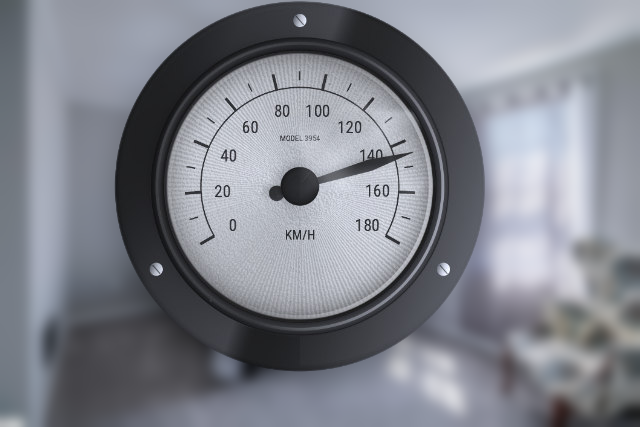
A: 145 km/h
